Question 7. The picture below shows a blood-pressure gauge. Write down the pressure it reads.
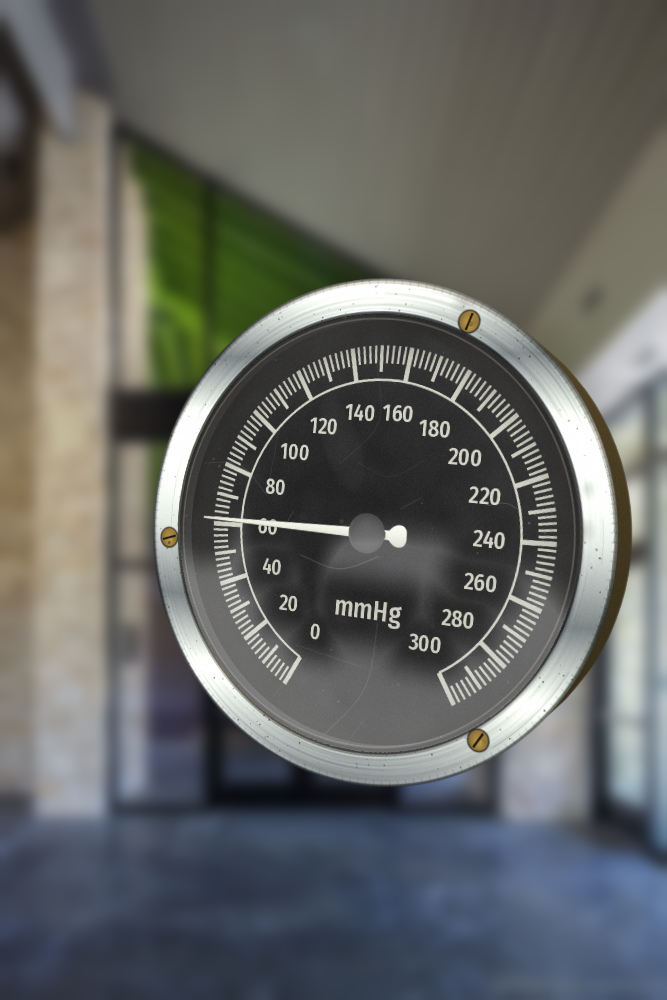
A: 62 mmHg
